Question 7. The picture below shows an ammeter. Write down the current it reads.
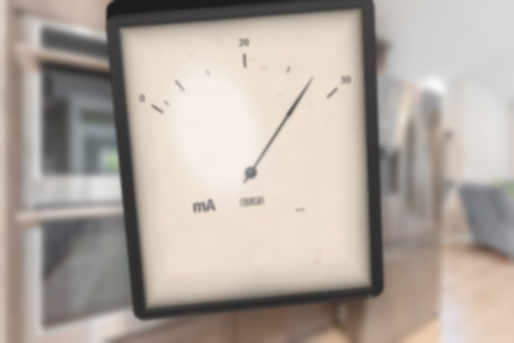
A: 27.5 mA
